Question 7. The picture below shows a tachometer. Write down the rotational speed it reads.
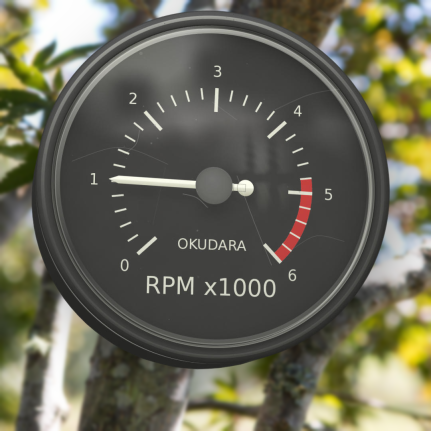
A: 1000 rpm
